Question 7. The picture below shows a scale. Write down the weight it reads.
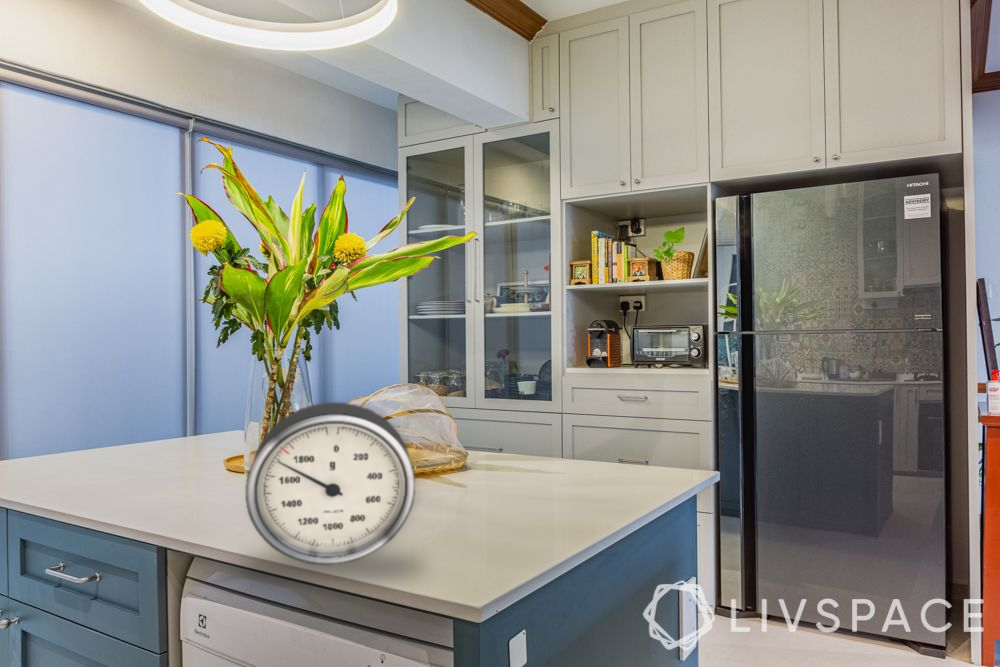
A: 1700 g
